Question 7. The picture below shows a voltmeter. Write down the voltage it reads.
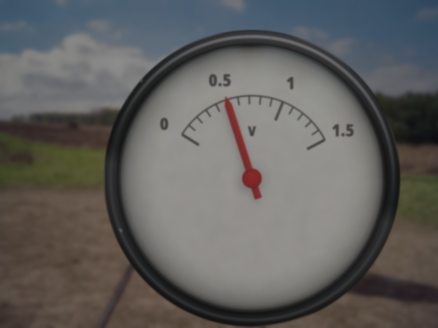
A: 0.5 V
